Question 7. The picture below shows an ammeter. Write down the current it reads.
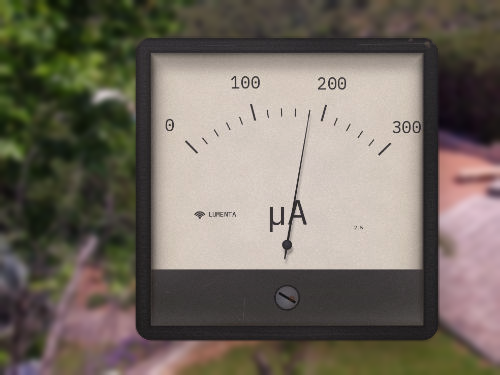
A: 180 µA
